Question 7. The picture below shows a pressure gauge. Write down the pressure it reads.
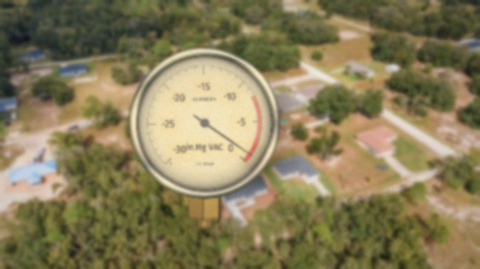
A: -1 inHg
